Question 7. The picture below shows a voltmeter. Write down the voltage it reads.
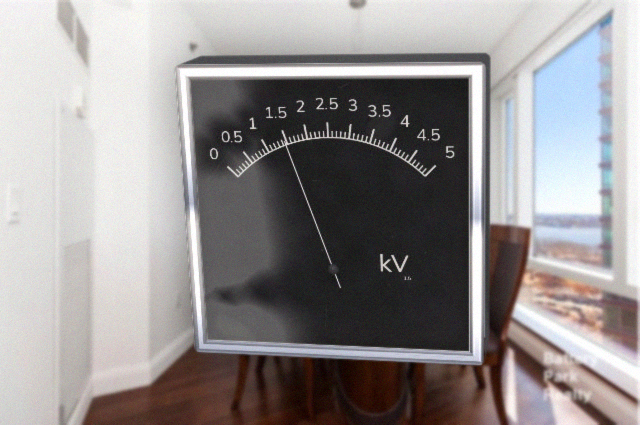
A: 1.5 kV
